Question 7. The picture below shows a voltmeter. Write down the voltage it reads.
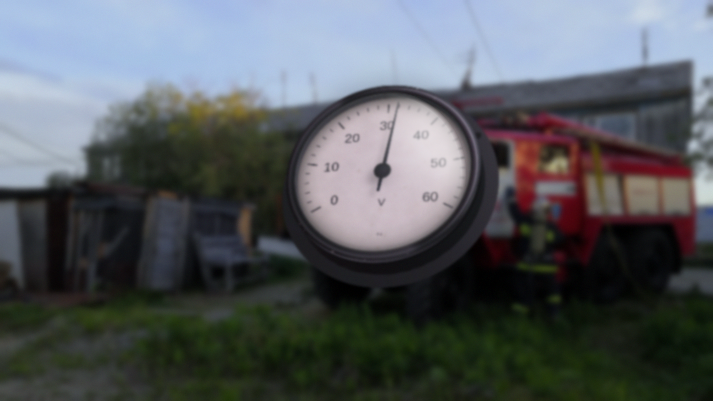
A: 32 V
